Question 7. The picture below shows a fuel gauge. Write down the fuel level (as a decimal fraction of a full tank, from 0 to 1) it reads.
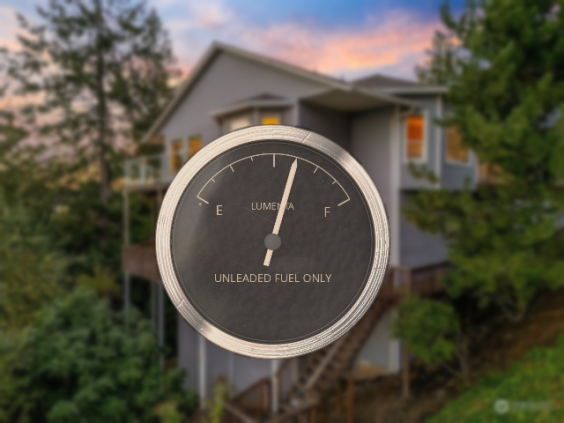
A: 0.625
